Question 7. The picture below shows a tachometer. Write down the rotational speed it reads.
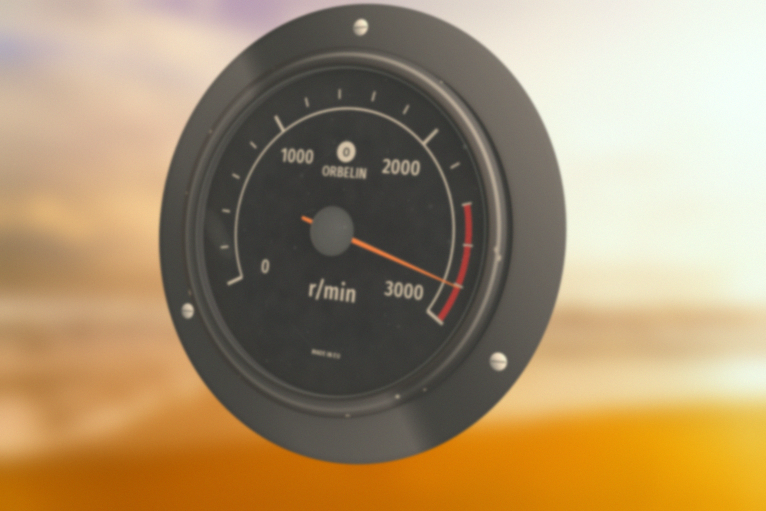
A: 2800 rpm
